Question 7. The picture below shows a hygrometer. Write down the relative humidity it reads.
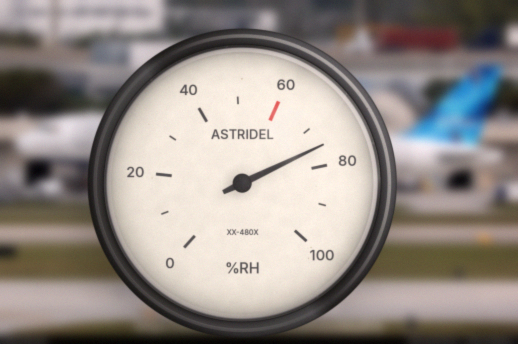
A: 75 %
